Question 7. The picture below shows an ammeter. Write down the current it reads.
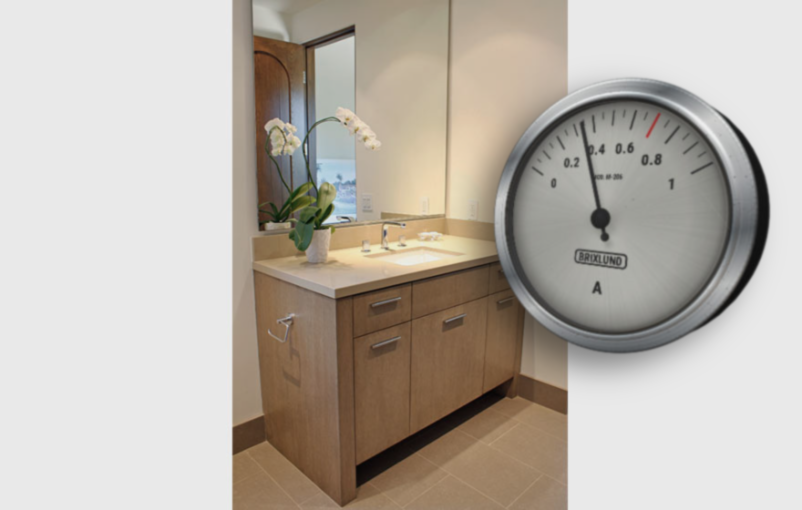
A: 0.35 A
